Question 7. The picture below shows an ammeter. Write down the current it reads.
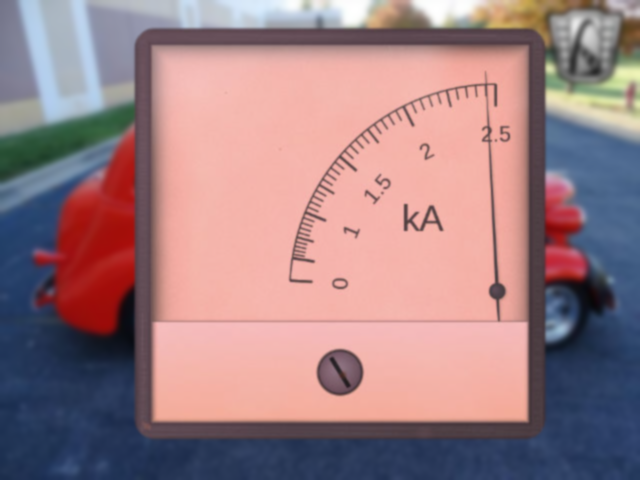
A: 2.45 kA
